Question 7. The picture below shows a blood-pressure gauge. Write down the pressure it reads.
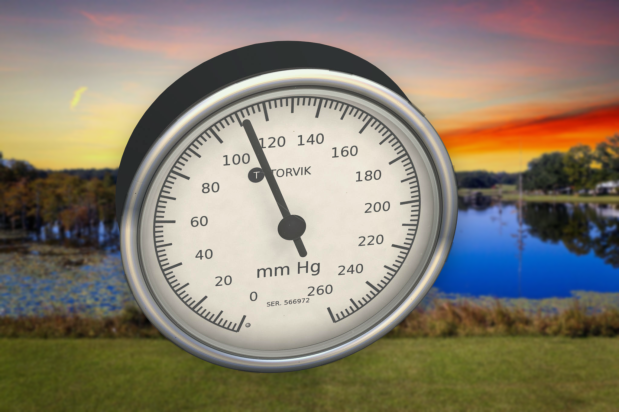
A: 112 mmHg
